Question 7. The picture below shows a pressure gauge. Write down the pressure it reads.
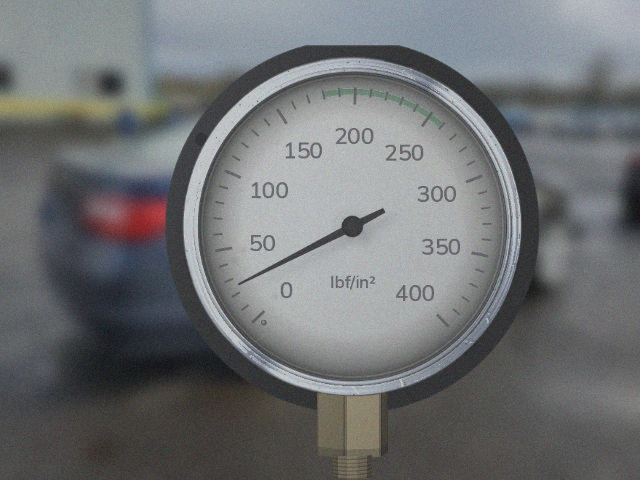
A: 25 psi
